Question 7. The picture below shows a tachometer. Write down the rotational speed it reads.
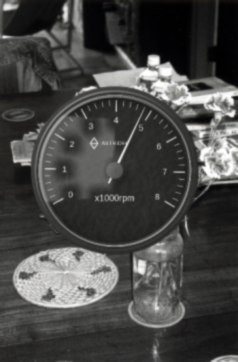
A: 4800 rpm
